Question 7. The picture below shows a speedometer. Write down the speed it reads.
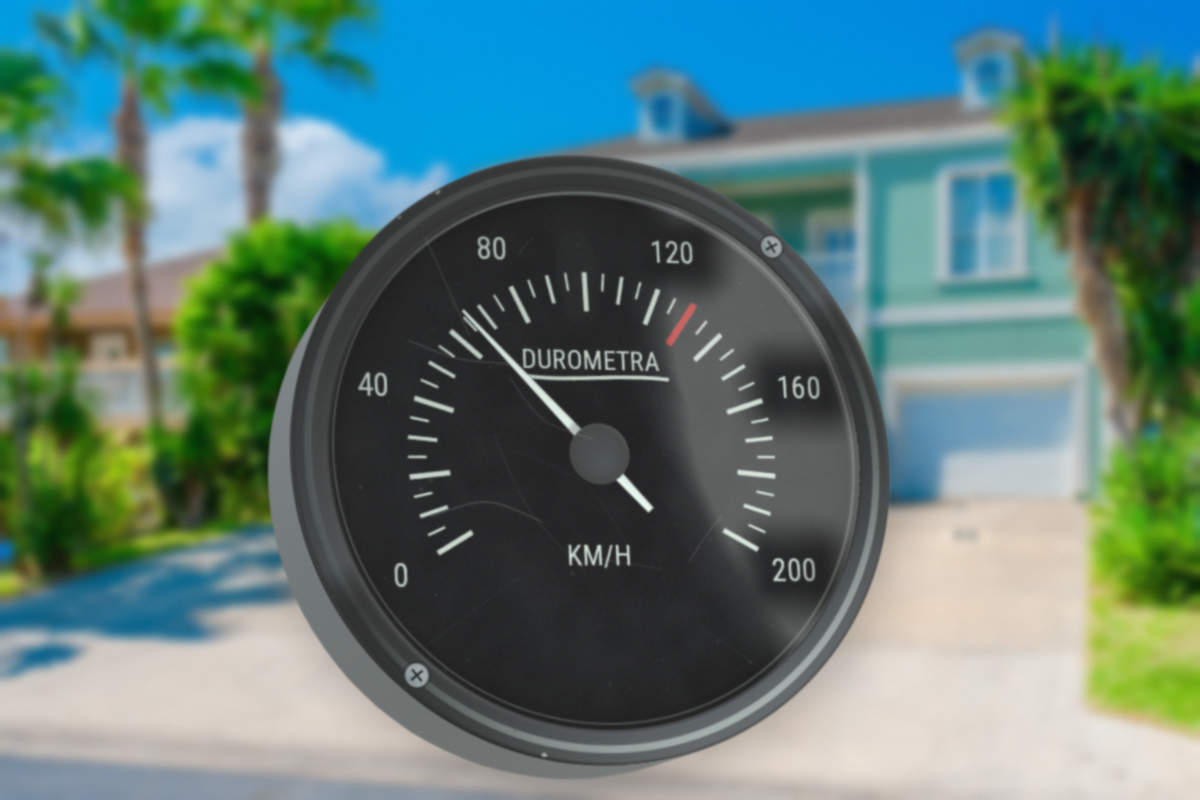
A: 65 km/h
